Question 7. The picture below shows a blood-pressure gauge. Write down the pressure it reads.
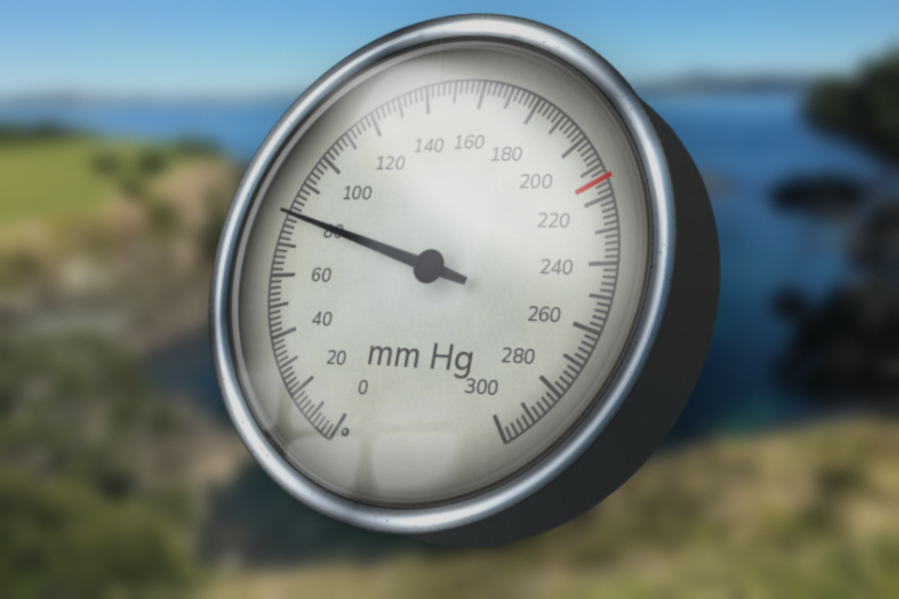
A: 80 mmHg
